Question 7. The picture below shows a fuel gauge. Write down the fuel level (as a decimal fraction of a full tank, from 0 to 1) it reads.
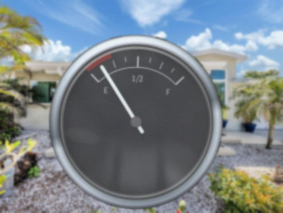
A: 0.125
